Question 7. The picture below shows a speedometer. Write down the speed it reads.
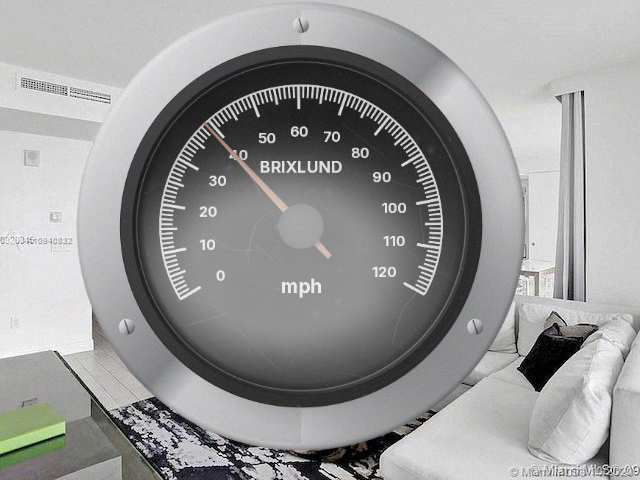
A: 39 mph
